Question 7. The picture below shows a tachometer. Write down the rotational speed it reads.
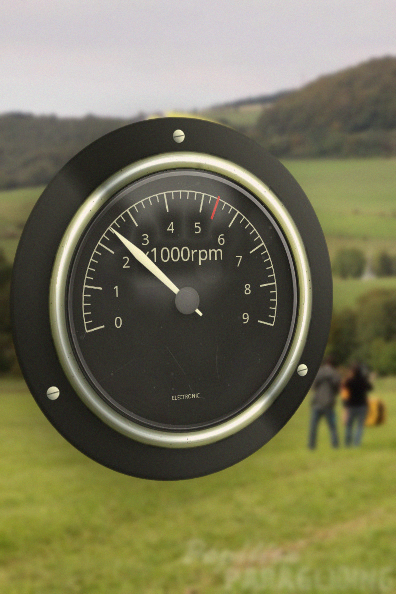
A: 2400 rpm
